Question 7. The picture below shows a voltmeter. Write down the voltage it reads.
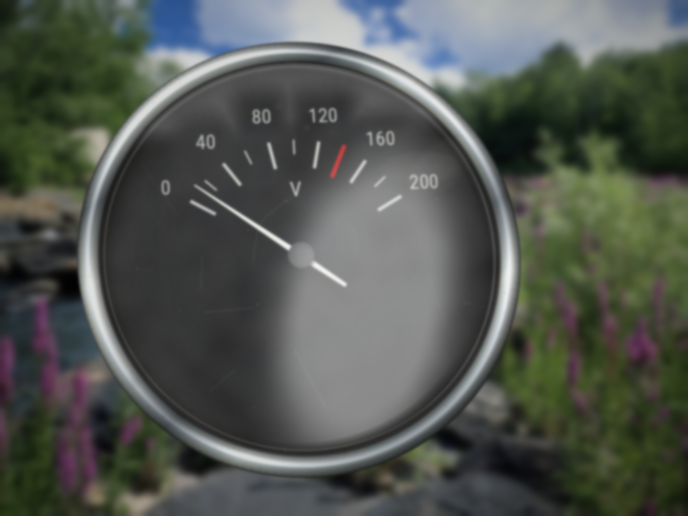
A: 10 V
